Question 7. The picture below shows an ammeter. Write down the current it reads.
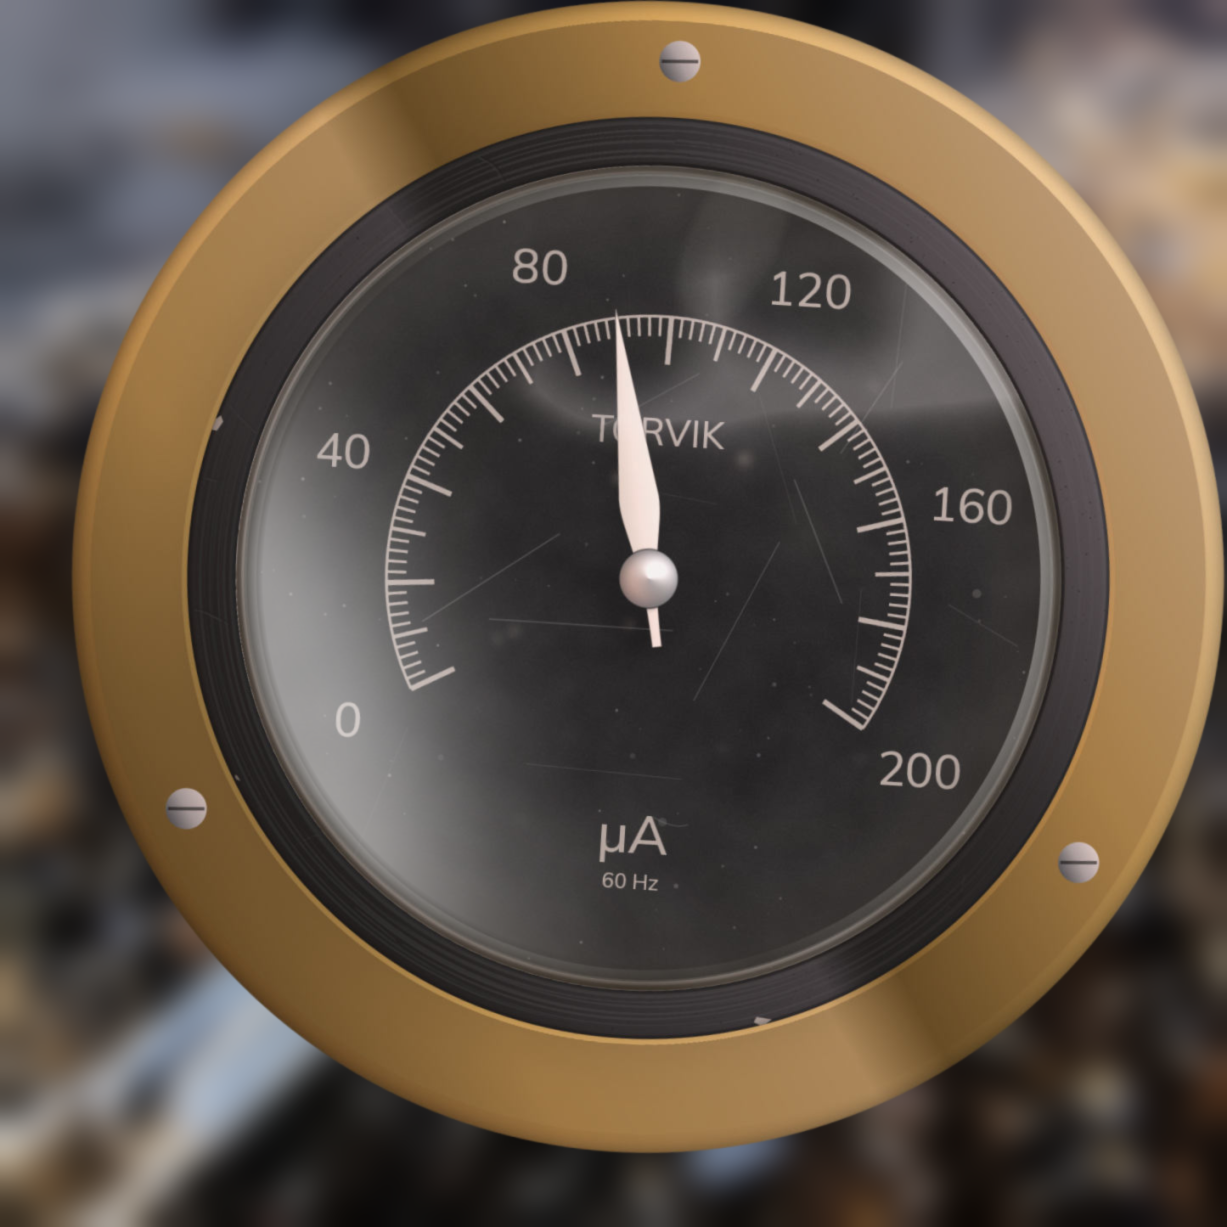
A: 90 µA
